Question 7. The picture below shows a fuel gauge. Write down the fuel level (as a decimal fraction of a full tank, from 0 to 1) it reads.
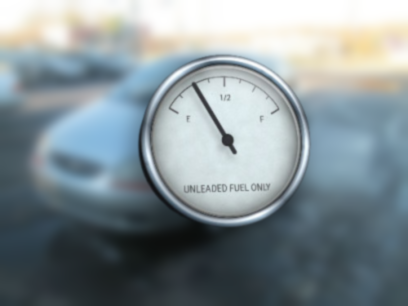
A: 0.25
